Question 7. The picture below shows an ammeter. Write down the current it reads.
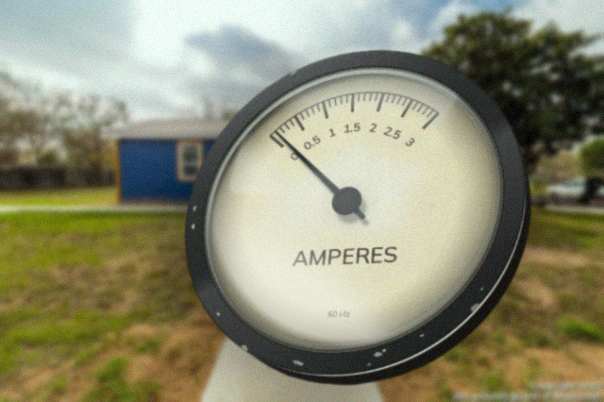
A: 0.1 A
